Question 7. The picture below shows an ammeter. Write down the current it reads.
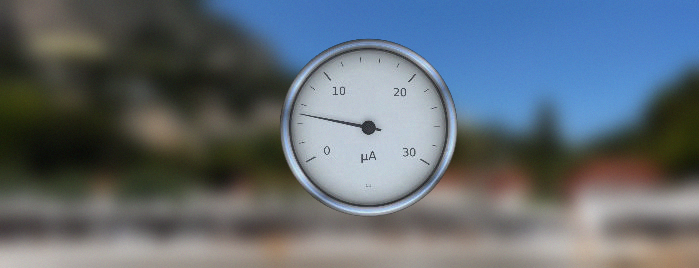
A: 5 µA
